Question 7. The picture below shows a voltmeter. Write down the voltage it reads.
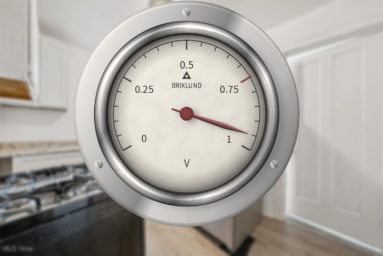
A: 0.95 V
